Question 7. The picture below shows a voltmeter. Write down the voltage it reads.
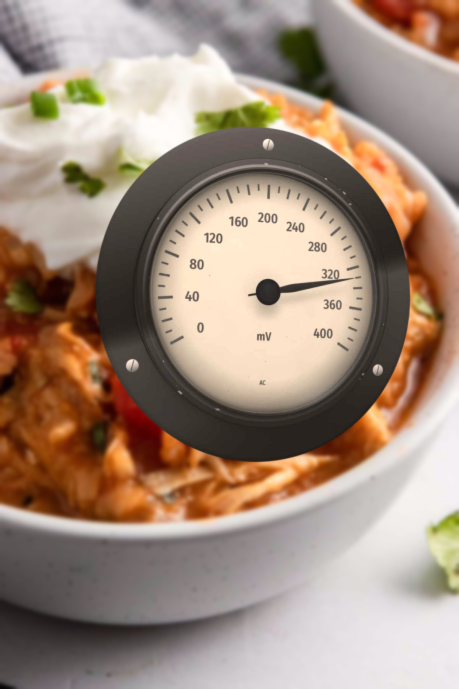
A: 330 mV
